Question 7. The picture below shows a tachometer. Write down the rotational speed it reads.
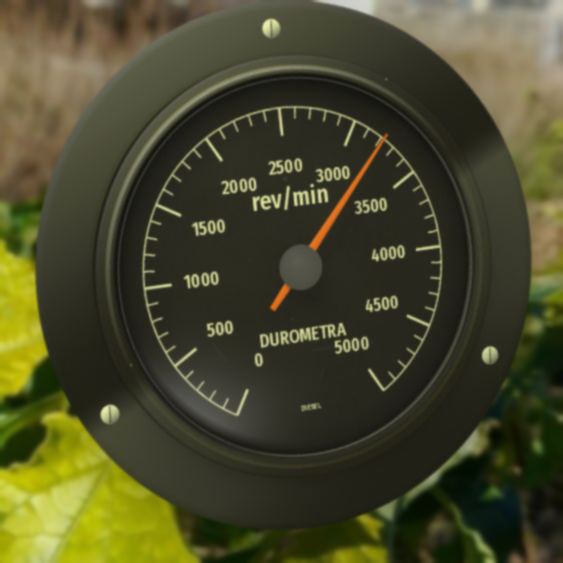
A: 3200 rpm
